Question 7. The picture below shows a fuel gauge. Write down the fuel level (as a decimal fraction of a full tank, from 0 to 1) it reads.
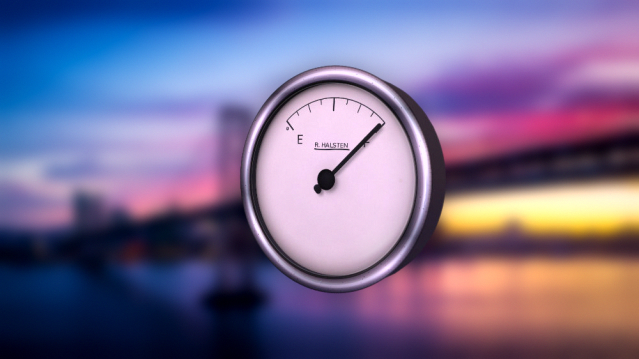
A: 1
